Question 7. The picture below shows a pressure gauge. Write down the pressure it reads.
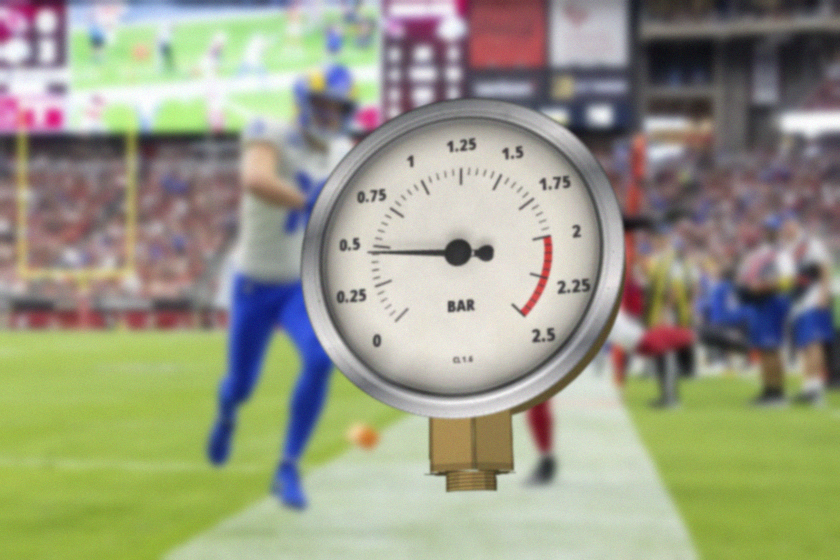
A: 0.45 bar
